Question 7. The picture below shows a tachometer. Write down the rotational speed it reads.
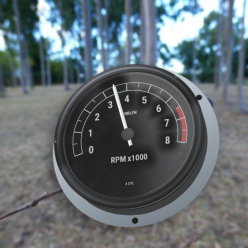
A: 3500 rpm
